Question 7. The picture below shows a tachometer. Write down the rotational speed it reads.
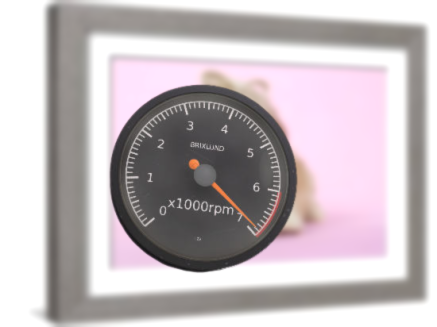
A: 6900 rpm
